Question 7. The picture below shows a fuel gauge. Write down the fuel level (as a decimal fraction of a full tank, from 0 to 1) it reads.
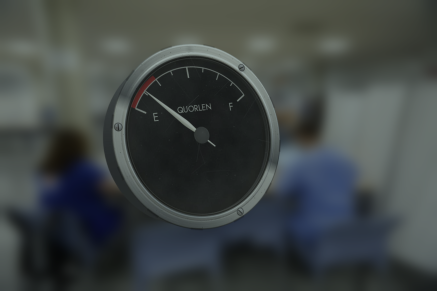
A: 0.125
